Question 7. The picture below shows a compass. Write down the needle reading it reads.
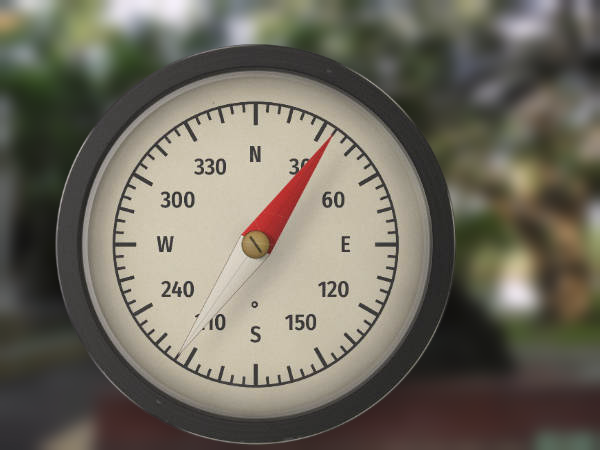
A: 35 °
